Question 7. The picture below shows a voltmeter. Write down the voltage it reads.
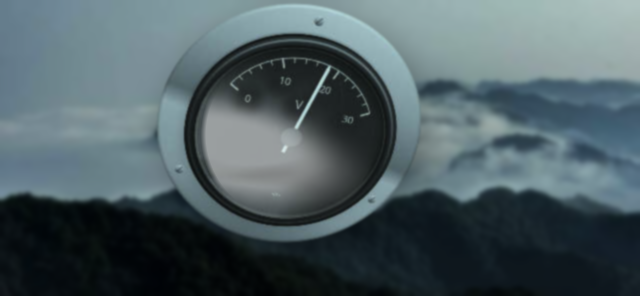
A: 18 V
